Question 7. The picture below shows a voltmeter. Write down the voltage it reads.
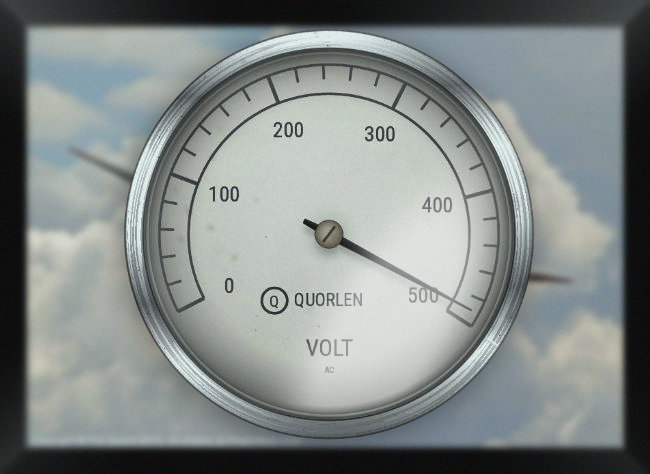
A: 490 V
